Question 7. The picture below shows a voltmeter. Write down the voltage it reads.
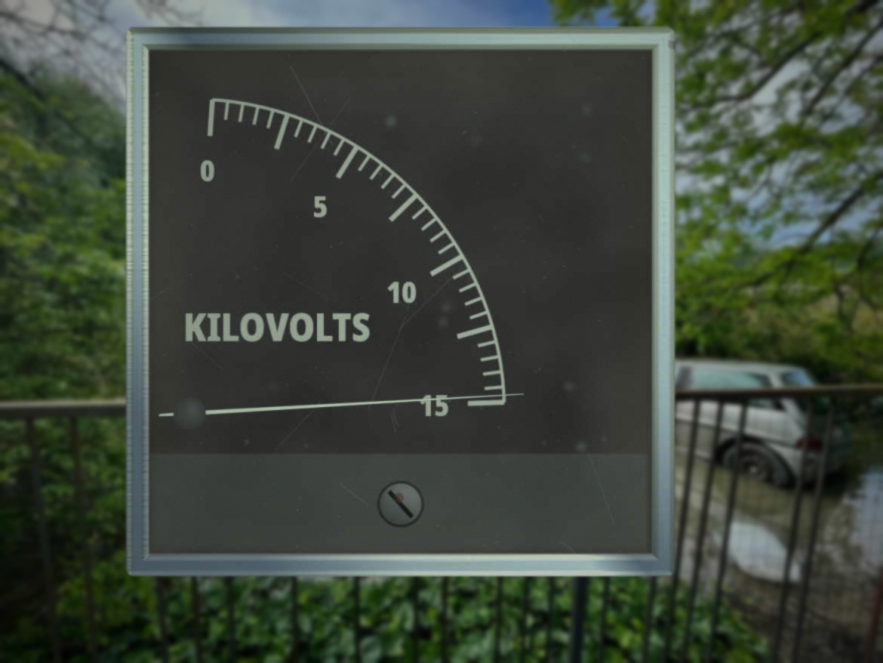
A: 14.75 kV
